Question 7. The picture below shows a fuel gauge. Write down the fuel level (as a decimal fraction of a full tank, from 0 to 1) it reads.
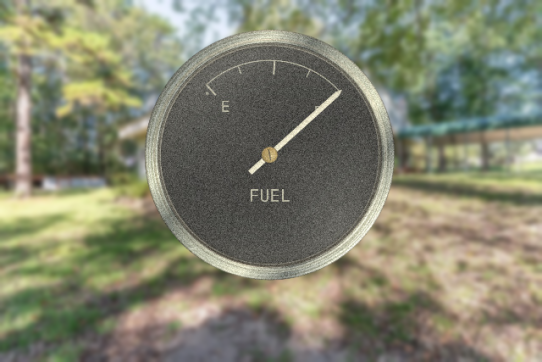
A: 1
